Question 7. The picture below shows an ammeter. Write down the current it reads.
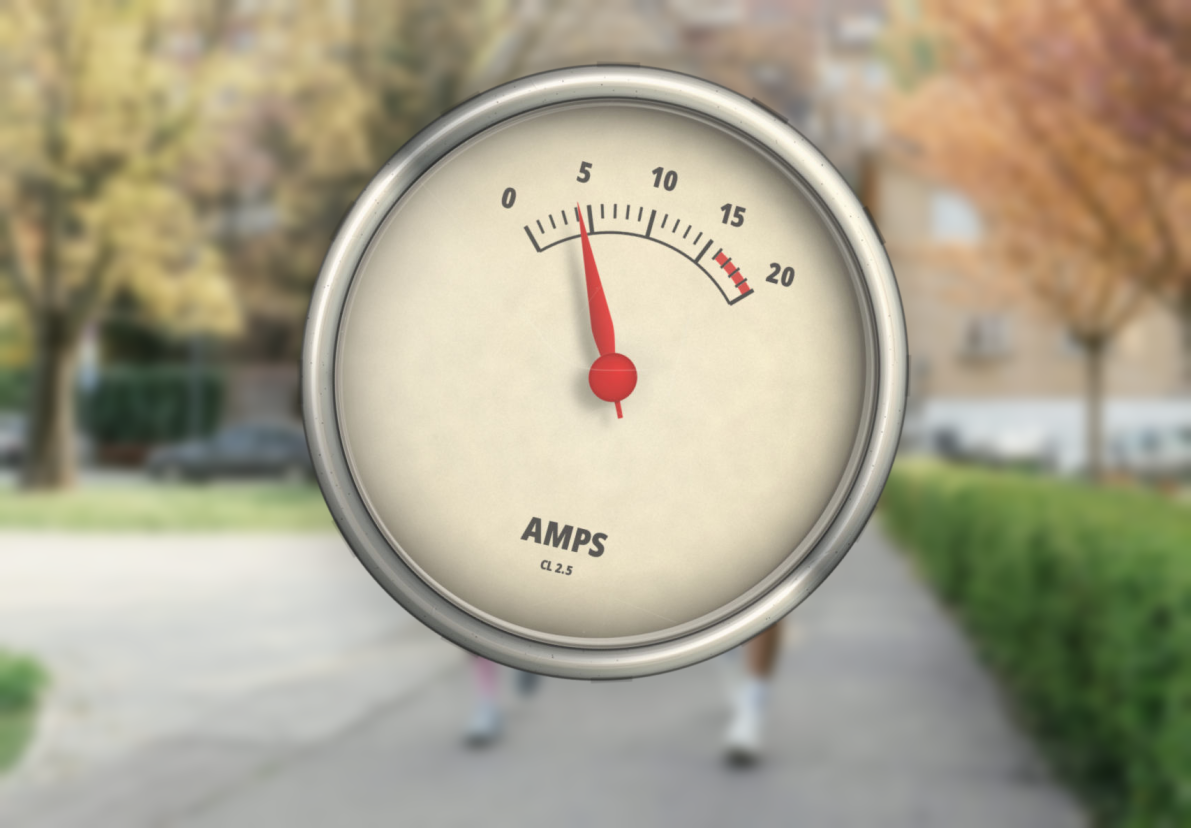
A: 4 A
